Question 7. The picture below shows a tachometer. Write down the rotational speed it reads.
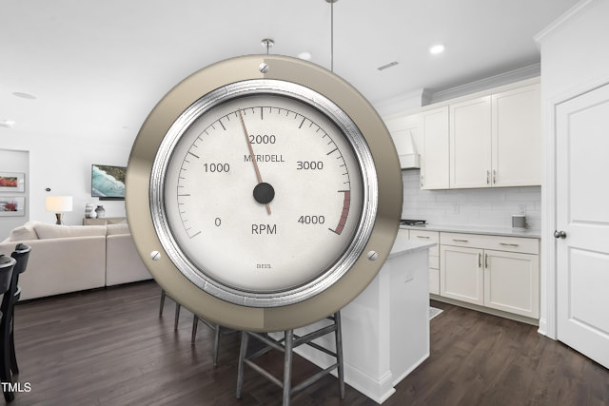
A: 1750 rpm
